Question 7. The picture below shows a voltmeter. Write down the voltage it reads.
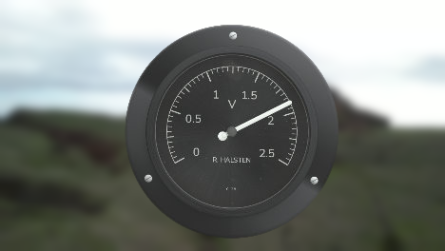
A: 1.9 V
